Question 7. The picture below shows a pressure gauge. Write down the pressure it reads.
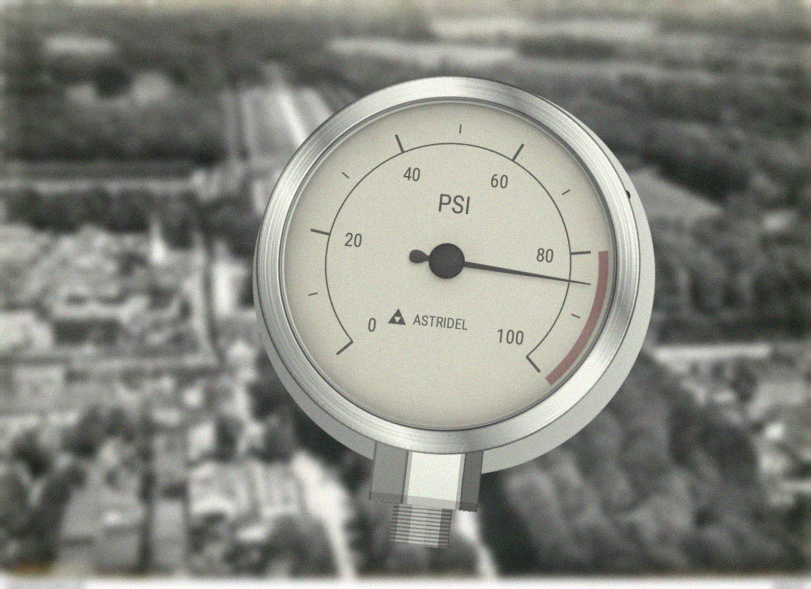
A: 85 psi
